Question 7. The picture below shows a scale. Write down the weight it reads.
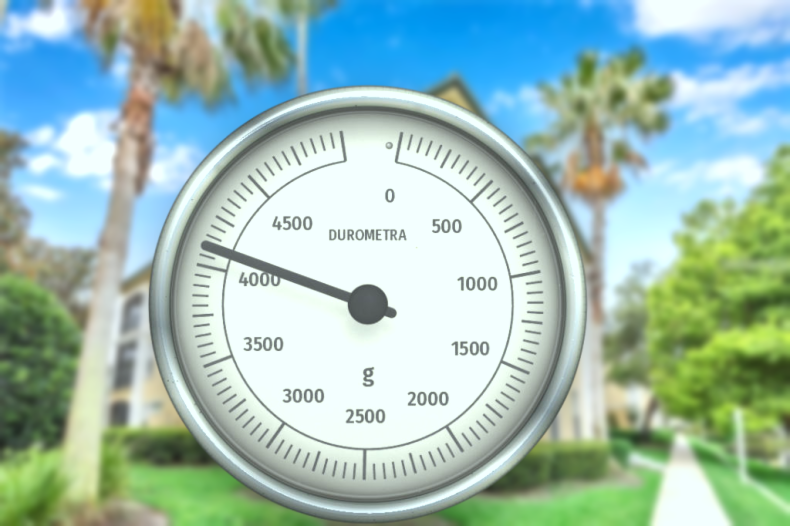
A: 4100 g
